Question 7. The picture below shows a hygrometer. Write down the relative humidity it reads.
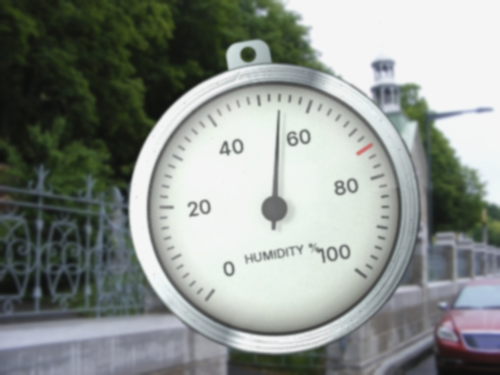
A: 54 %
